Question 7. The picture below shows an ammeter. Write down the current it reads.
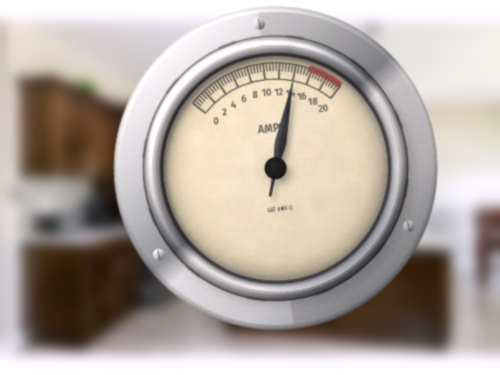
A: 14 A
